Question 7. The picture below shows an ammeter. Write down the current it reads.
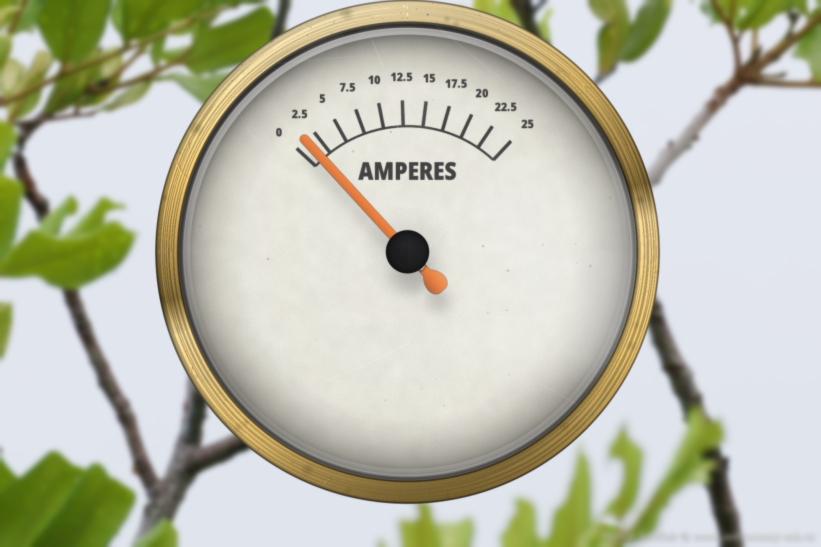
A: 1.25 A
